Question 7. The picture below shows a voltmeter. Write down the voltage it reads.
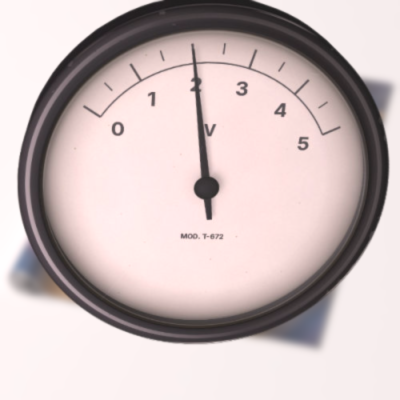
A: 2 V
